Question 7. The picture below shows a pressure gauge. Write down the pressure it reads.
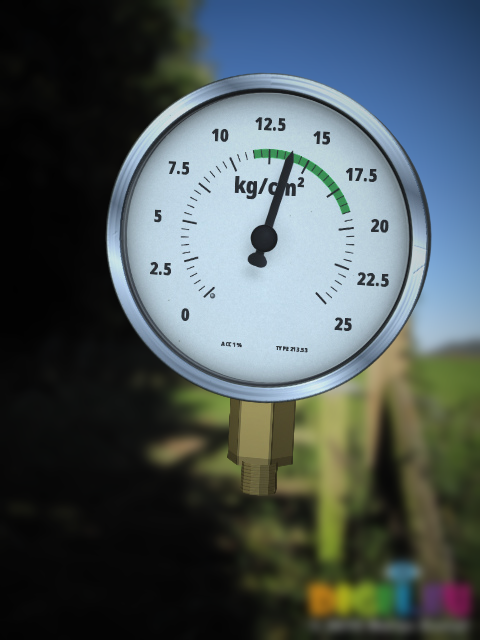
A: 14 kg/cm²
